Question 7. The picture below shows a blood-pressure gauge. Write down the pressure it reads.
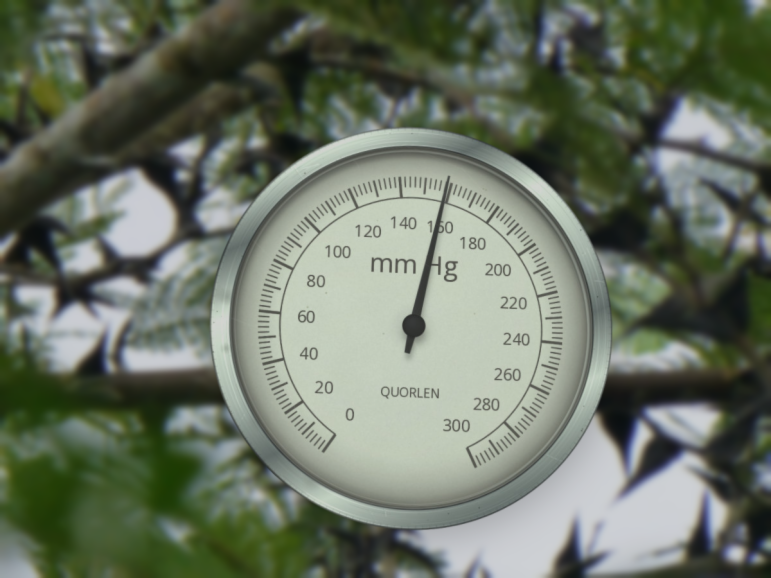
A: 158 mmHg
